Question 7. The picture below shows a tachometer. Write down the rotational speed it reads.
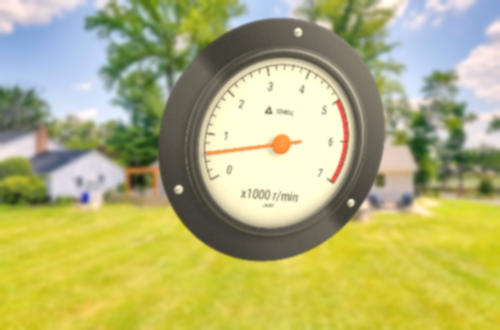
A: 600 rpm
